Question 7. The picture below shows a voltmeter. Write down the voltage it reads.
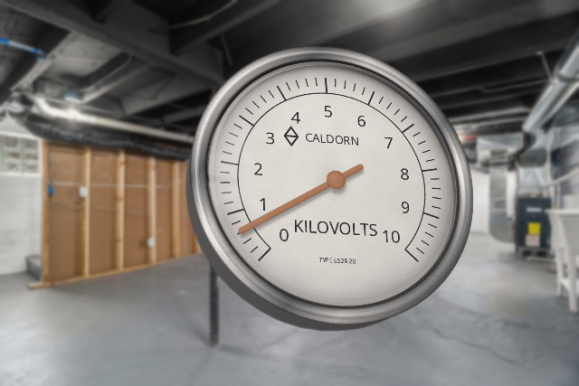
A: 0.6 kV
